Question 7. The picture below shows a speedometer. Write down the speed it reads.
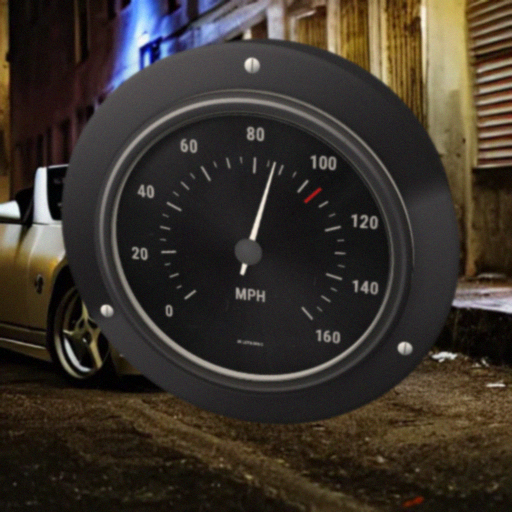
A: 87.5 mph
